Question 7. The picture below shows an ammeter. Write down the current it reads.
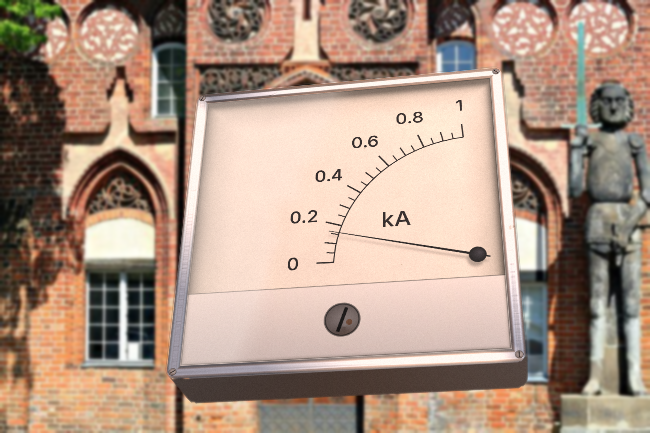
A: 0.15 kA
